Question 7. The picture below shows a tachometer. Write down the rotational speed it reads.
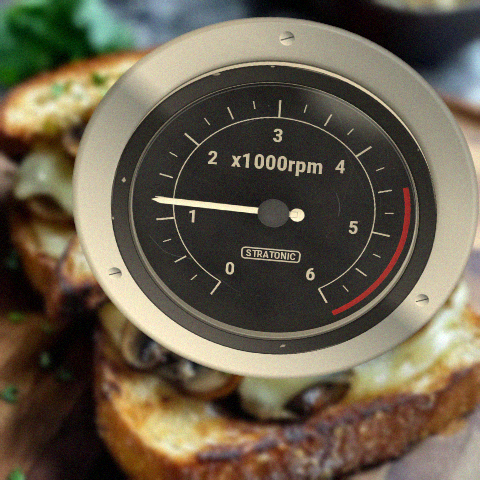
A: 1250 rpm
